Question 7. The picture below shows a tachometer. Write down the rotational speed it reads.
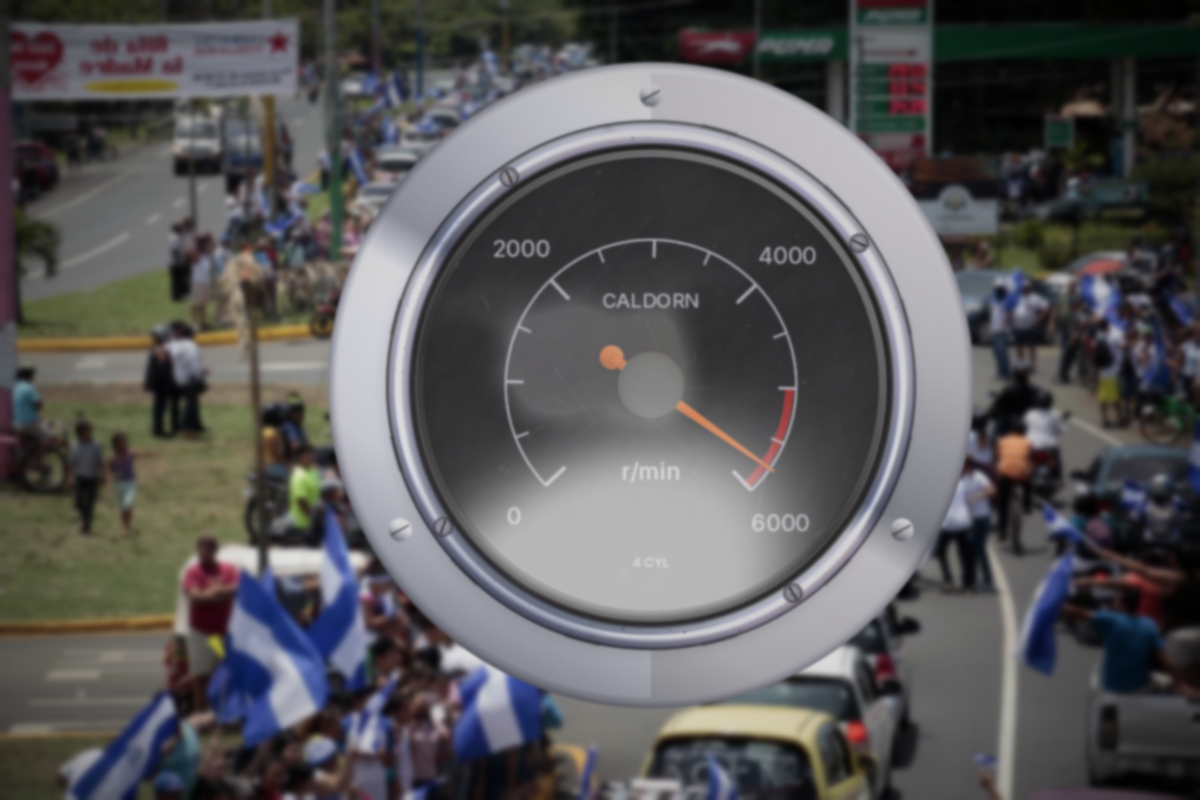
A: 5750 rpm
